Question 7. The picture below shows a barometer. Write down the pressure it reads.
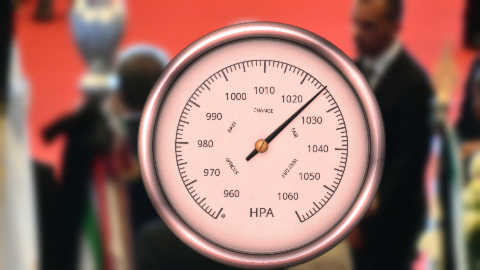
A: 1025 hPa
